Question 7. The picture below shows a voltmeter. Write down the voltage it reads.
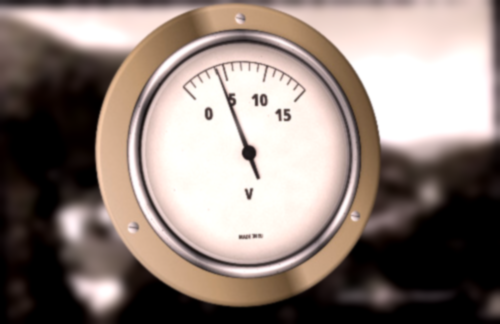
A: 4 V
